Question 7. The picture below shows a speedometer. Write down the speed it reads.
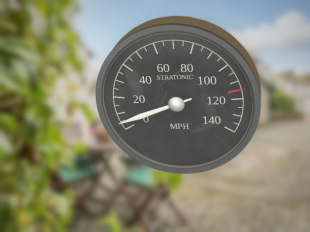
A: 5 mph
